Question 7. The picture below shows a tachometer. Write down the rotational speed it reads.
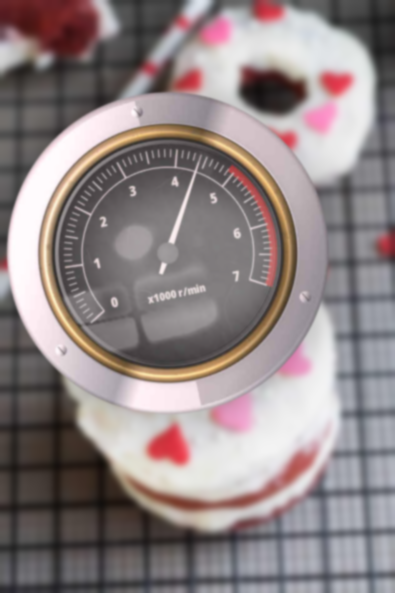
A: 4400 rpm
